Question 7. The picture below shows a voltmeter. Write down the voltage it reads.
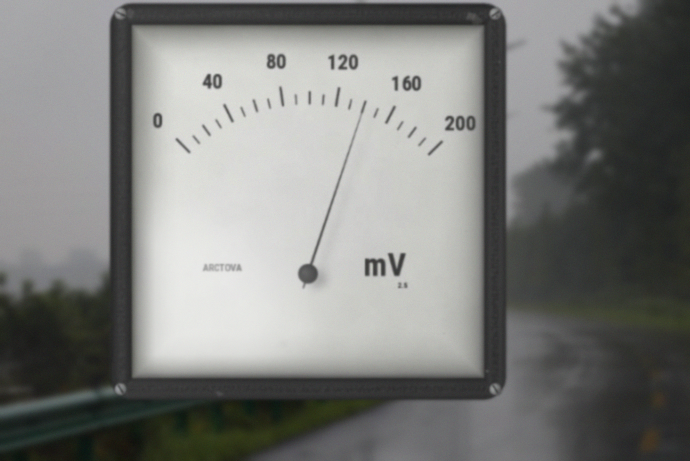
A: 140 mV
